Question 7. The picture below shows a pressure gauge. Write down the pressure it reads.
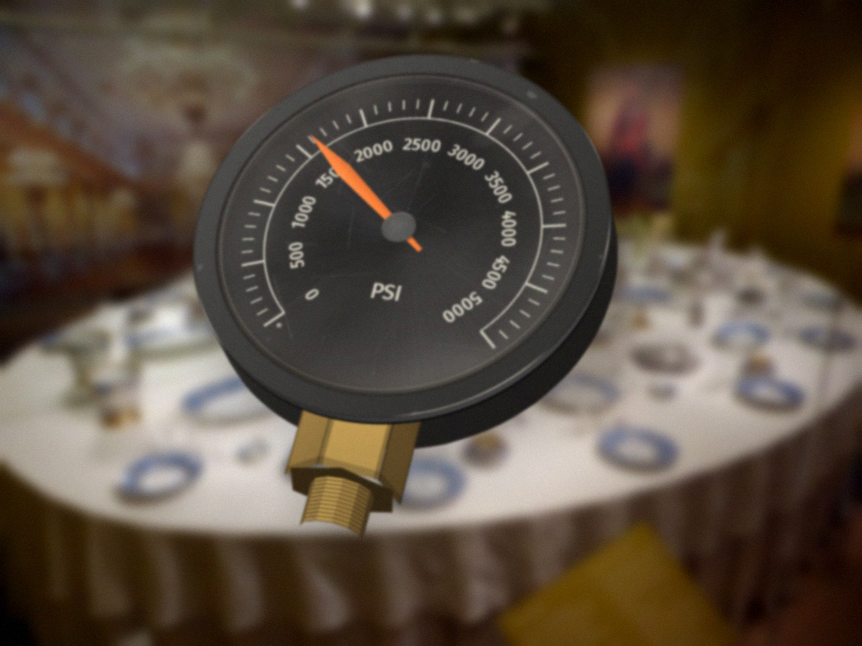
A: 1600 psi
